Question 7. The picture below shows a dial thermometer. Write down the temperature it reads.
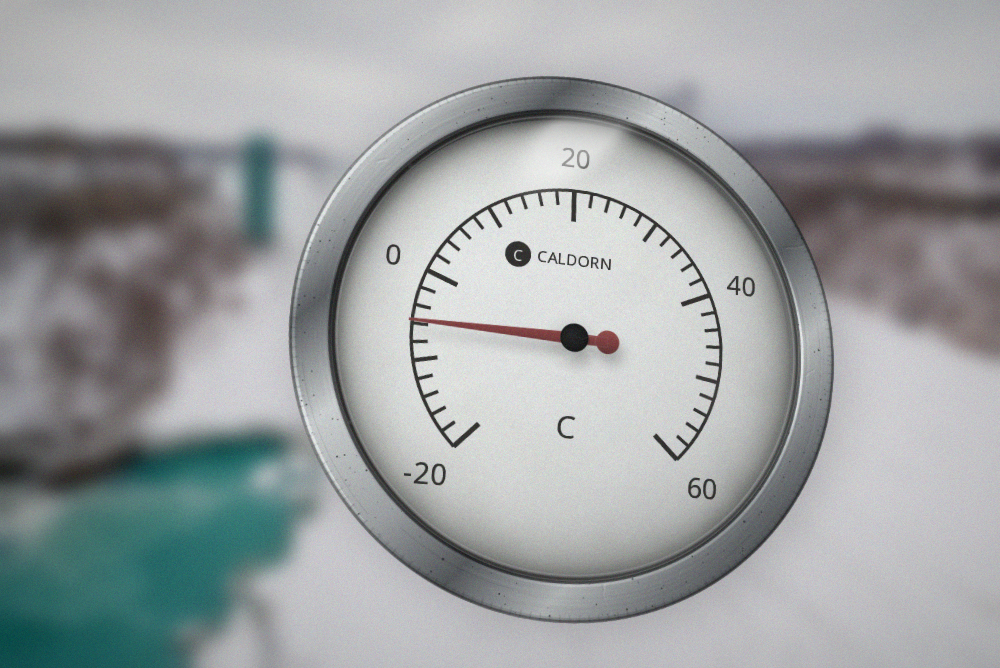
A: -6 °C
